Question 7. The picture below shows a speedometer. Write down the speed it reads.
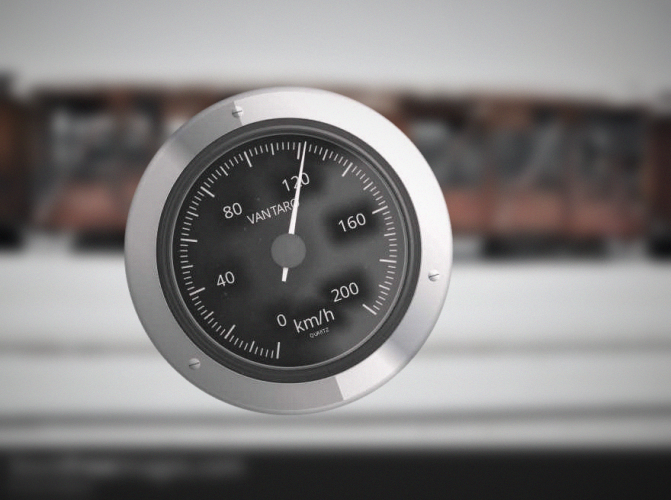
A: 122 km/h
